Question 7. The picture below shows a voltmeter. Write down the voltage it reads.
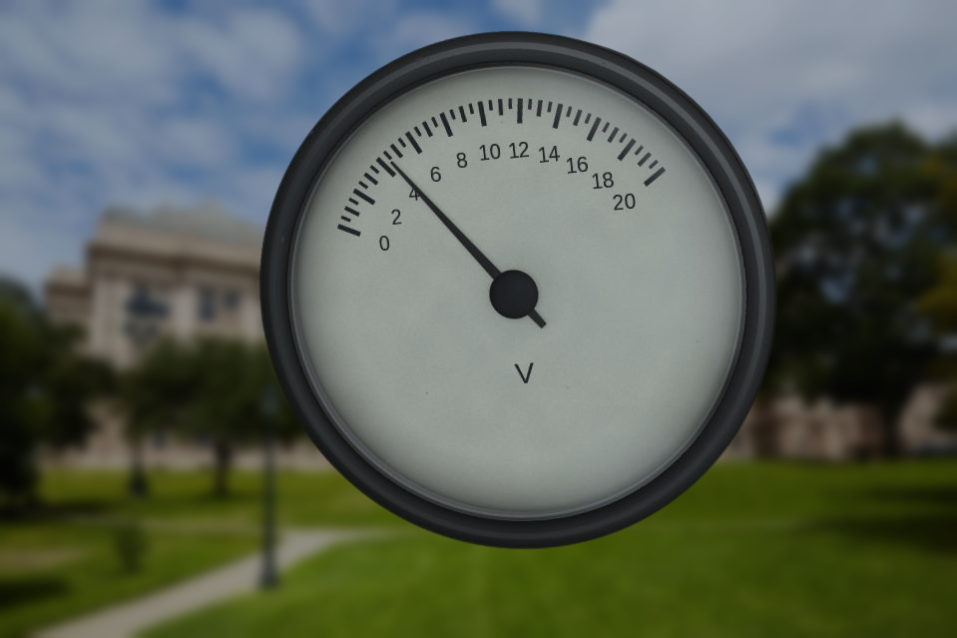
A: 4.5 V
